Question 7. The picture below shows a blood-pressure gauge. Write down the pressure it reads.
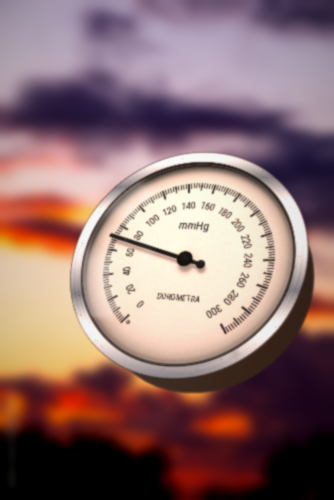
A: 70 mmHg
